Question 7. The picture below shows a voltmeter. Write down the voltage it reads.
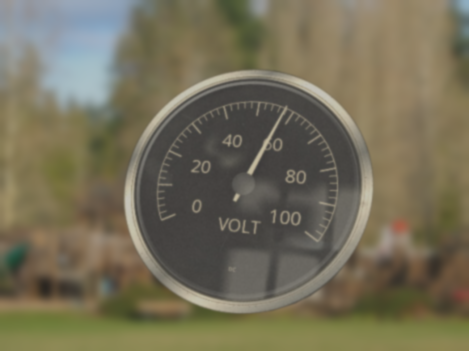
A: 58 V
